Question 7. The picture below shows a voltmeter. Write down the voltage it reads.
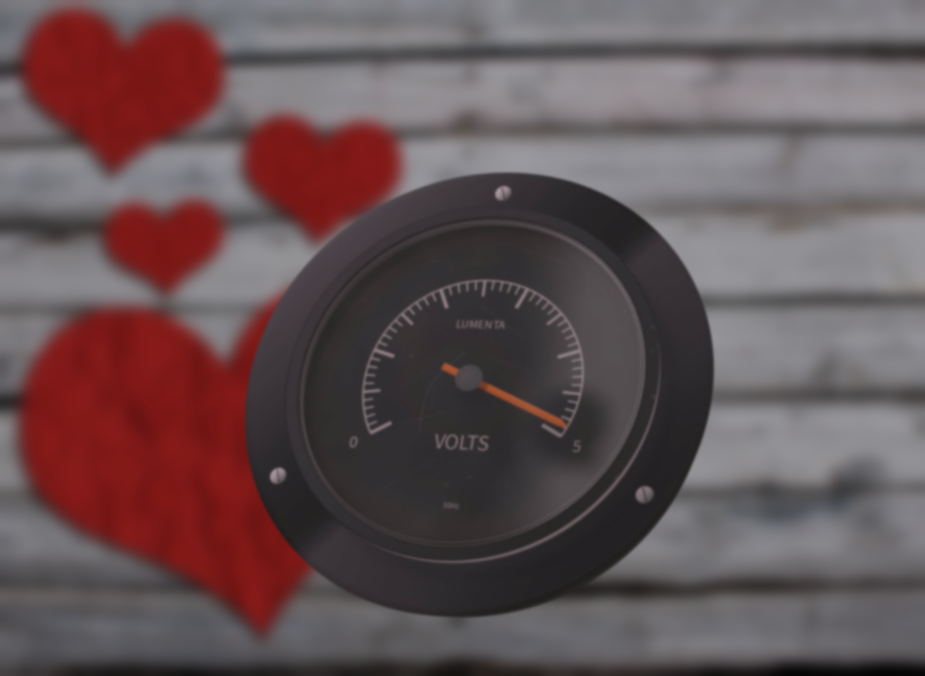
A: 4.9 V
